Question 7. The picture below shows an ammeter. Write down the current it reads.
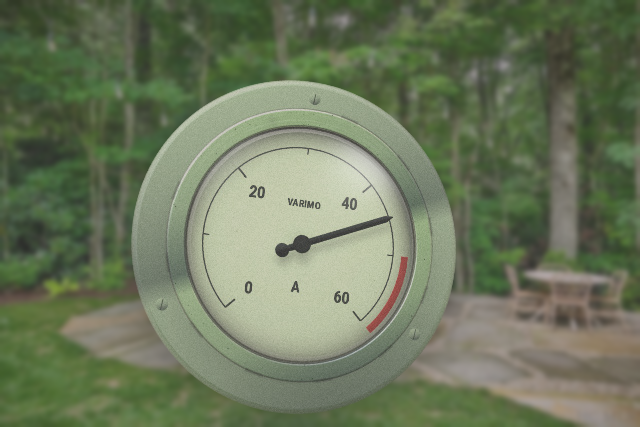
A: 45 A
